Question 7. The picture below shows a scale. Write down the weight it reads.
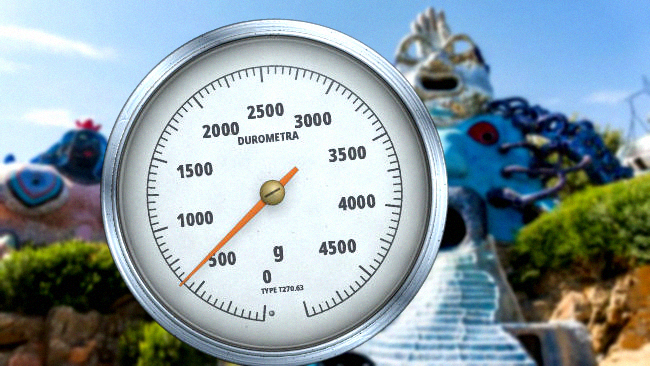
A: 600 g
